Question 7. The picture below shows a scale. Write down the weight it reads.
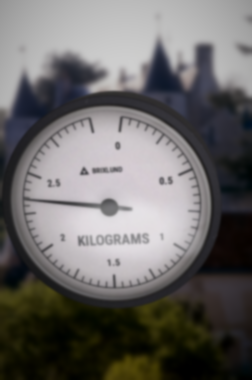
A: 2.35 kg
